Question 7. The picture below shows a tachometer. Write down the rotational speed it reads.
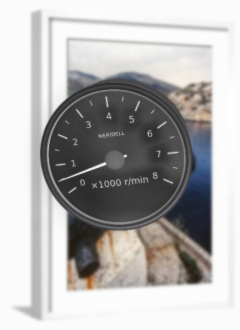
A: 500 rpm
